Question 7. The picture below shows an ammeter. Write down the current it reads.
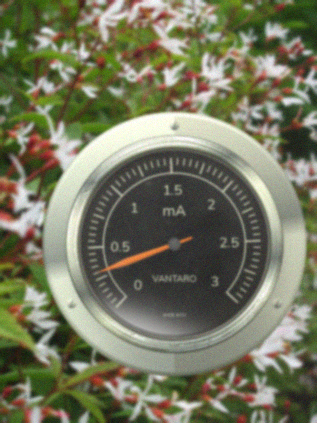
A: 0.3 mA
